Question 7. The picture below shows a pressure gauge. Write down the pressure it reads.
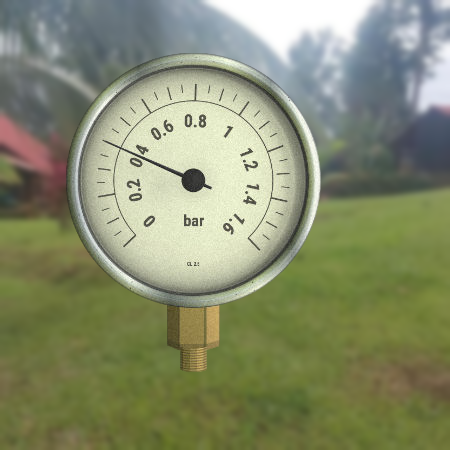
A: 0.4 bar
